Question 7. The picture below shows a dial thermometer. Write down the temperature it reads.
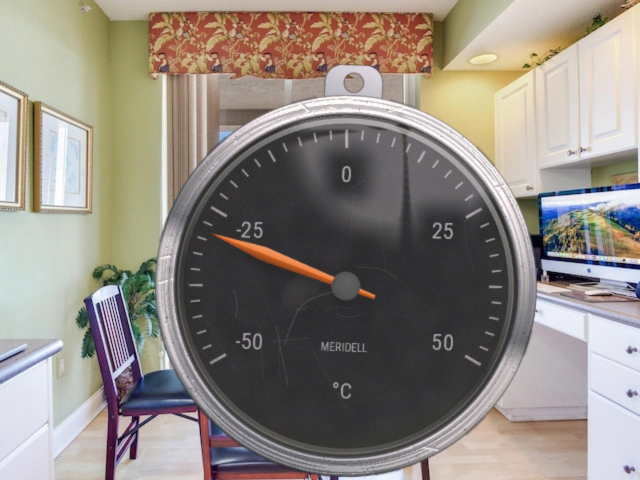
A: -28.75 °C
